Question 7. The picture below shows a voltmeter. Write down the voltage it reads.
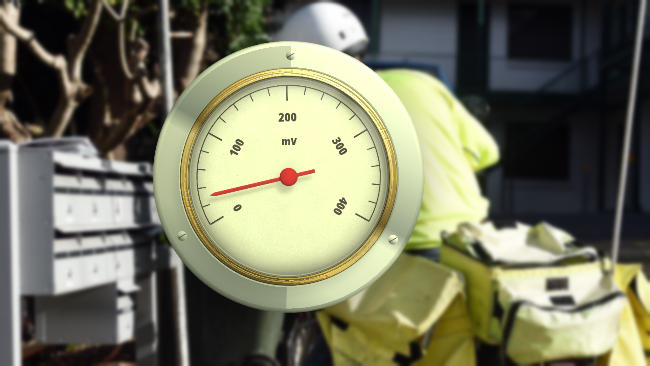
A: 30 mV
